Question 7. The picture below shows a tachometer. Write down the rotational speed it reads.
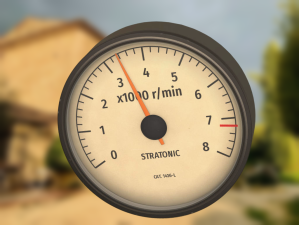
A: 3400 rpm
